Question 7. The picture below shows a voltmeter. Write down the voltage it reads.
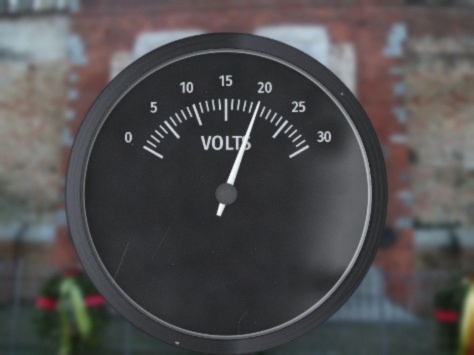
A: 20 V
